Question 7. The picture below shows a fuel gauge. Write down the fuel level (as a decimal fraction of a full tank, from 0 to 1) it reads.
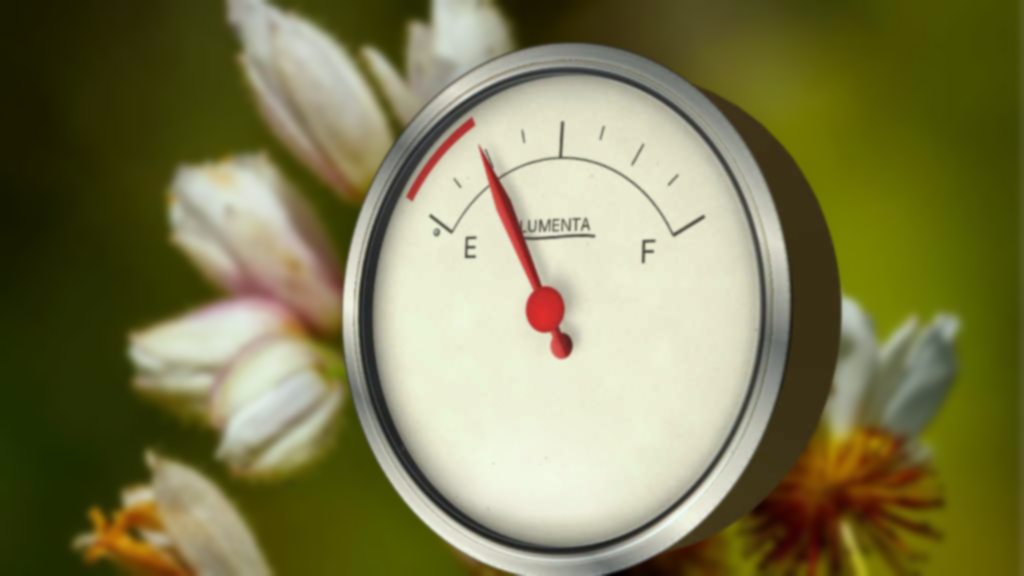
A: 0.25
